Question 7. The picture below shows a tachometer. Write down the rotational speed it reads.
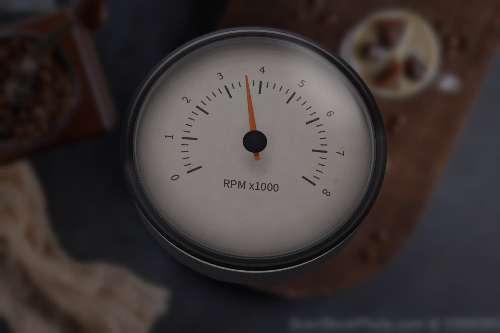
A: 3600 rpm
